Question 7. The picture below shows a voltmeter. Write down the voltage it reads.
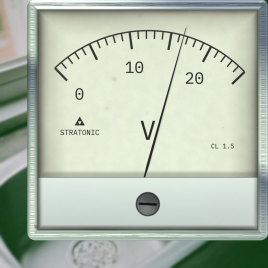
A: 16.5 V
